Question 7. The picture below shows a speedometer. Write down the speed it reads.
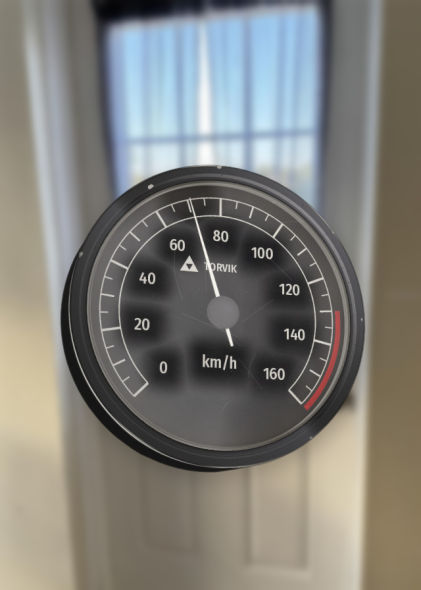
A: 70 km/h
